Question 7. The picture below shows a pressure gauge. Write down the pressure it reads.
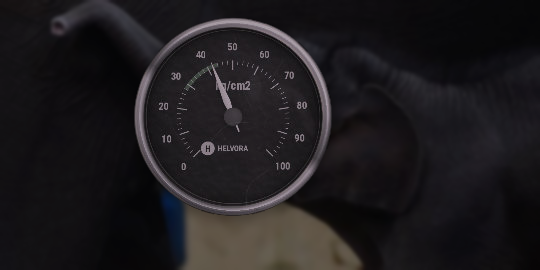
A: 42 kg/cm²
